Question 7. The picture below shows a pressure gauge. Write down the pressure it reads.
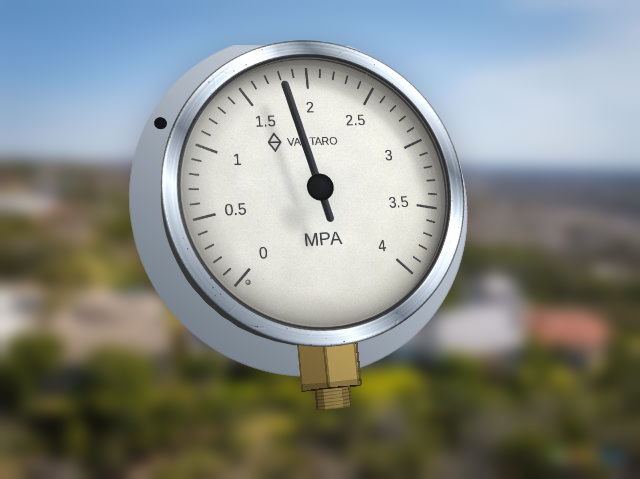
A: 1.8 MPa
